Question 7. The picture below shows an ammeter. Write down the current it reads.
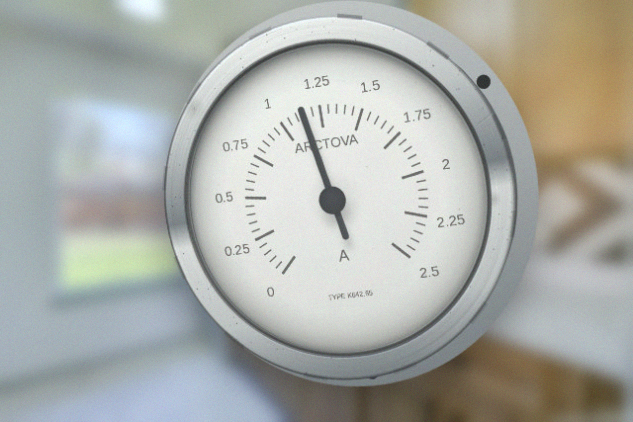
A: 1.15 A
